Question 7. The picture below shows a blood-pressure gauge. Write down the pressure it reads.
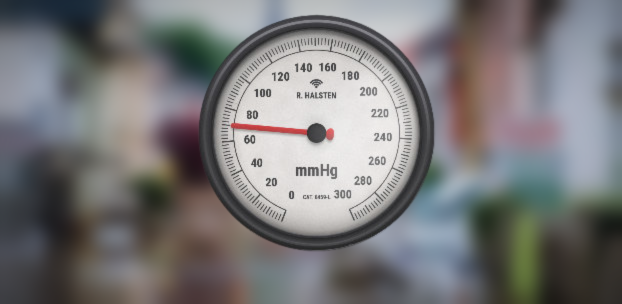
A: 70 mmHg
